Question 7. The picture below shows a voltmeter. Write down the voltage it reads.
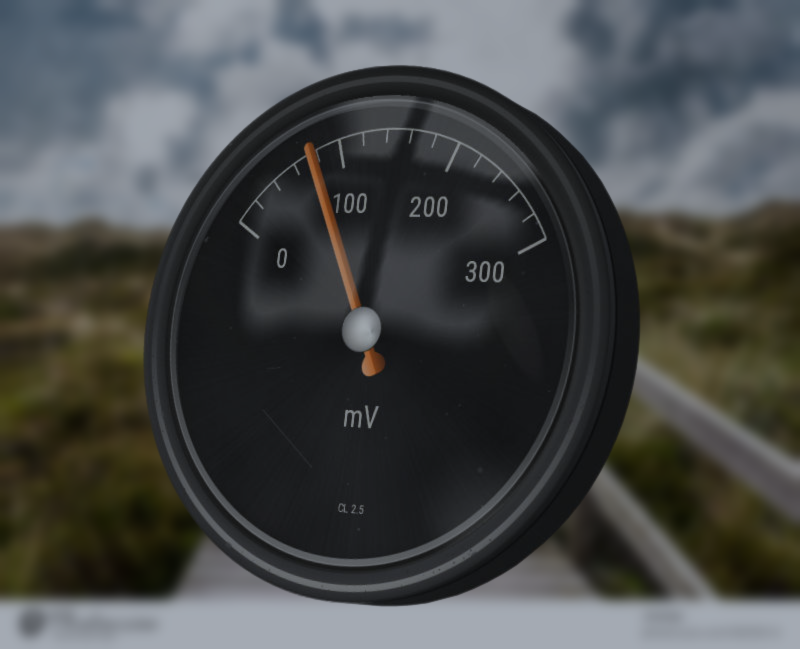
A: 80 mV
